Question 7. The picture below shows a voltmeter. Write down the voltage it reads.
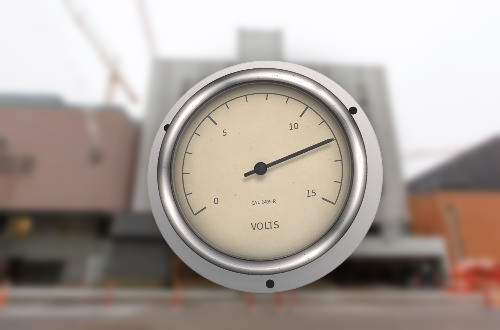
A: 12 V
